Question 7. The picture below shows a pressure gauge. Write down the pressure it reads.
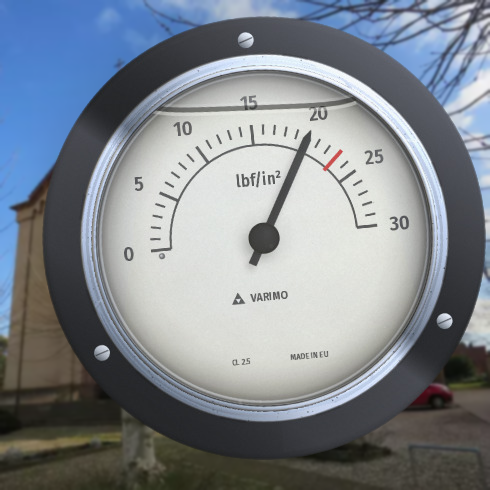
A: 20 psi
